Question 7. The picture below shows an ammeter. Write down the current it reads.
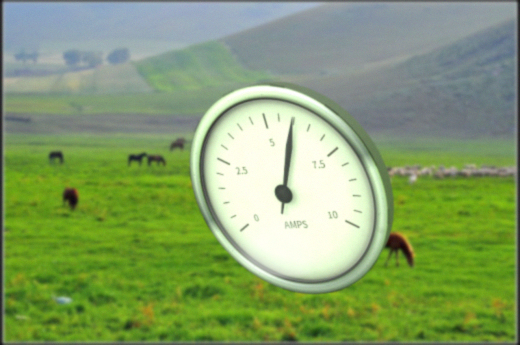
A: 6 A
